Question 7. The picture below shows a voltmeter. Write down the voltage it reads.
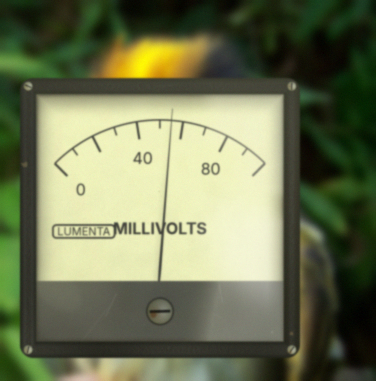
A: 55 mV
